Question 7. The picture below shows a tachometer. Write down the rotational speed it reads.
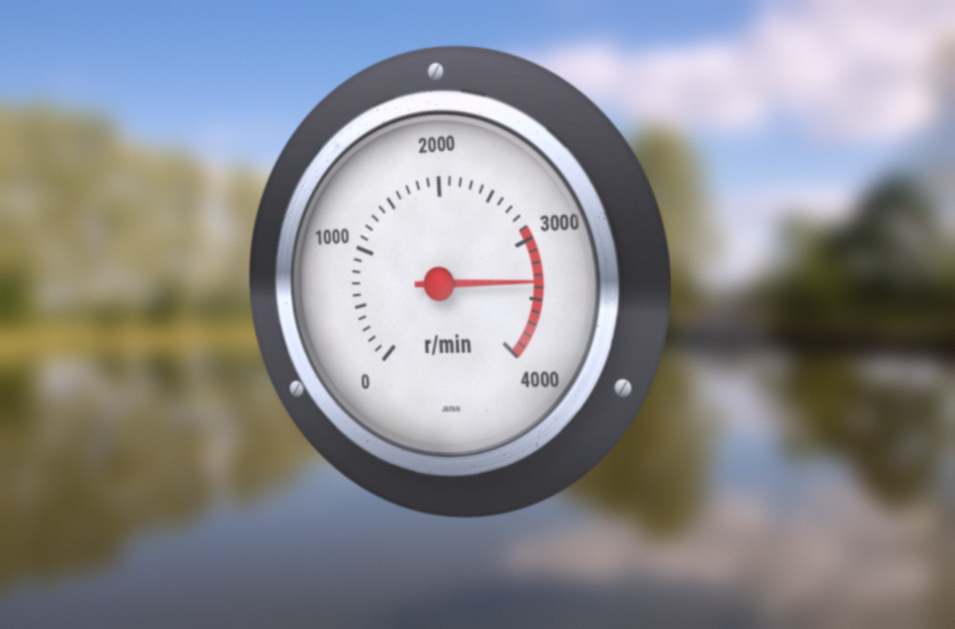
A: 3350 rpm
